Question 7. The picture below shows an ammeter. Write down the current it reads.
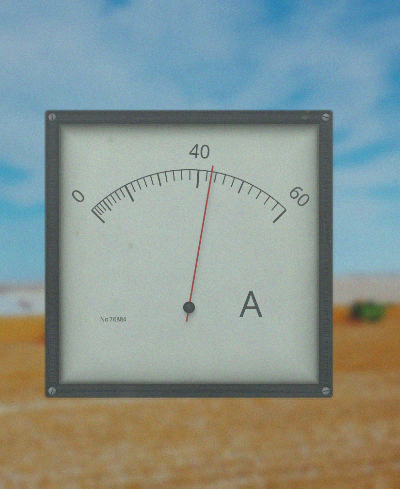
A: 43 A
